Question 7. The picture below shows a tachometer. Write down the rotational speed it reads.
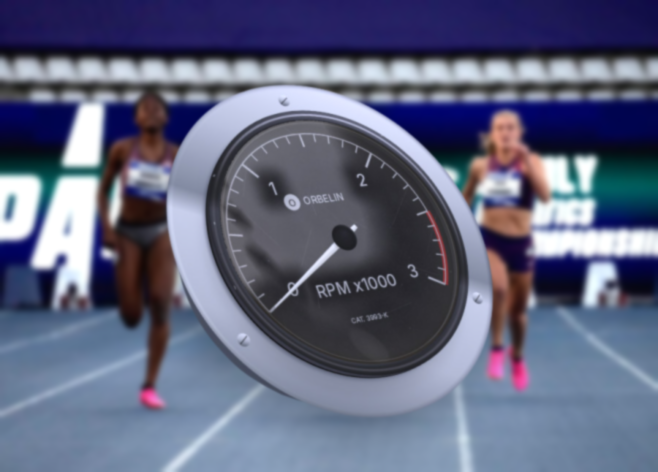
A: 0 rpm
